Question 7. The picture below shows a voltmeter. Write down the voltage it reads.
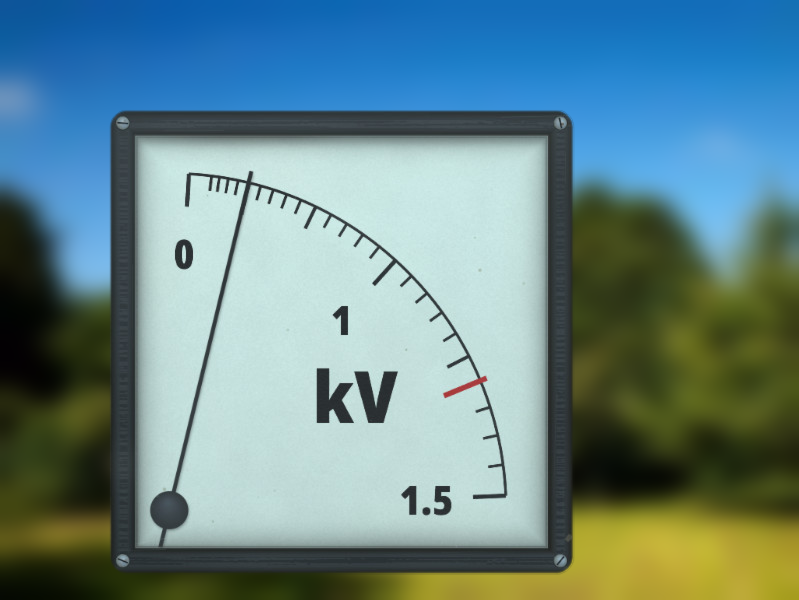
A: 0.5 kV
